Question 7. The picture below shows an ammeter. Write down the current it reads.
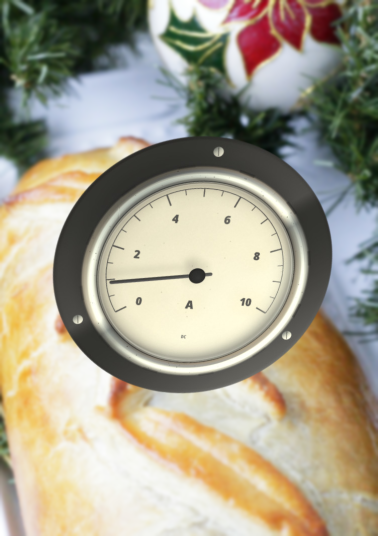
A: 1 A
